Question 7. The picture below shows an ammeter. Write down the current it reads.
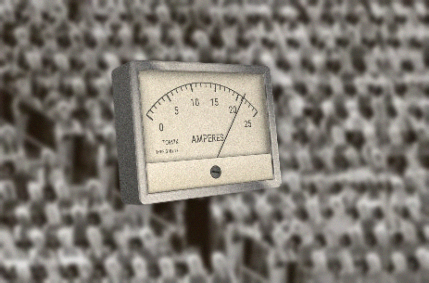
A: 21 A
